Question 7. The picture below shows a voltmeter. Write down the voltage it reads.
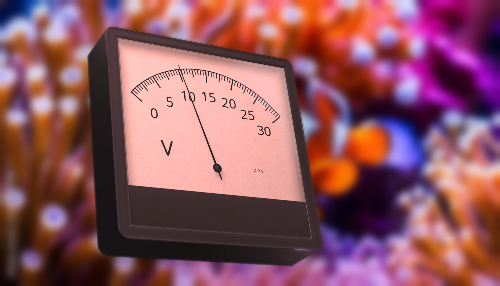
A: 10 V
